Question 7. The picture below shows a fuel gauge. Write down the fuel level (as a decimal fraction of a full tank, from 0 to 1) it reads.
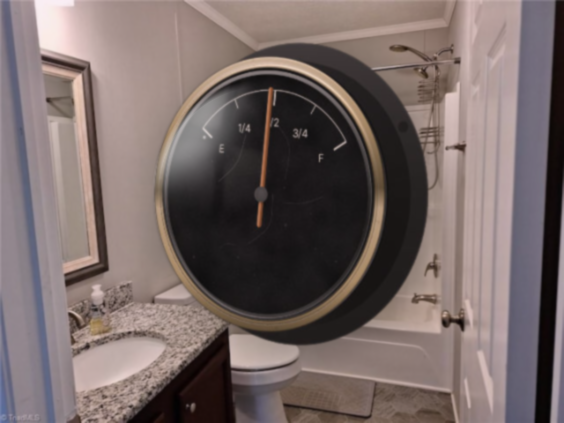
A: 0.5
